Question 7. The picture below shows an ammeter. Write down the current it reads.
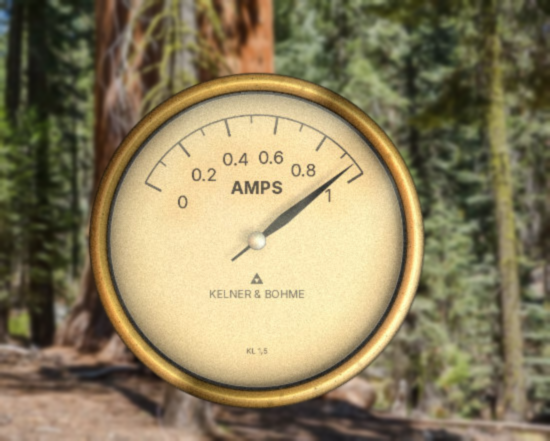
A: 0.95 A
